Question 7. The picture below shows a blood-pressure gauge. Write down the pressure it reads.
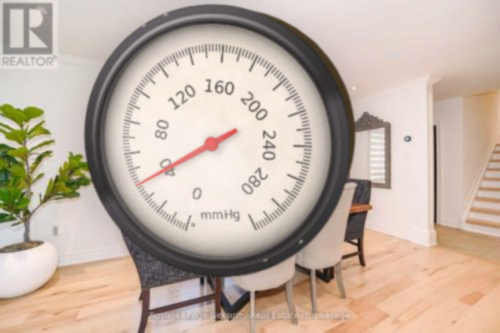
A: 40 mmHg
